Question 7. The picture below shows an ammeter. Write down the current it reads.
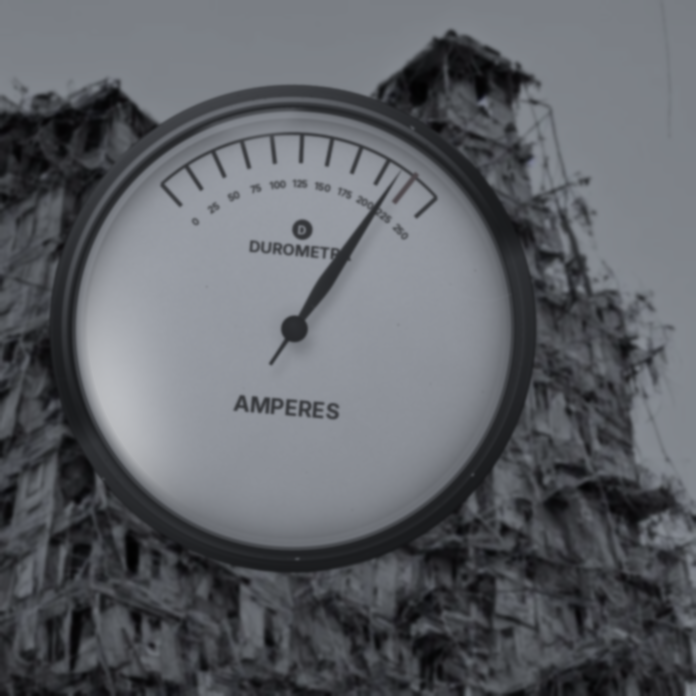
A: 212.5 A
